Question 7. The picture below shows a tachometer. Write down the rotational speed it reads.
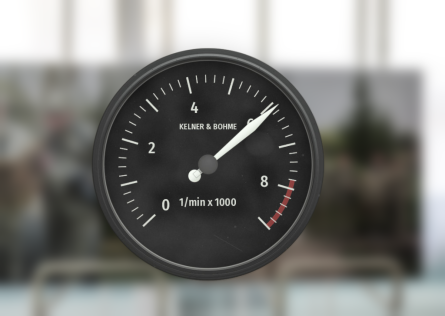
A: 6100 rpm
